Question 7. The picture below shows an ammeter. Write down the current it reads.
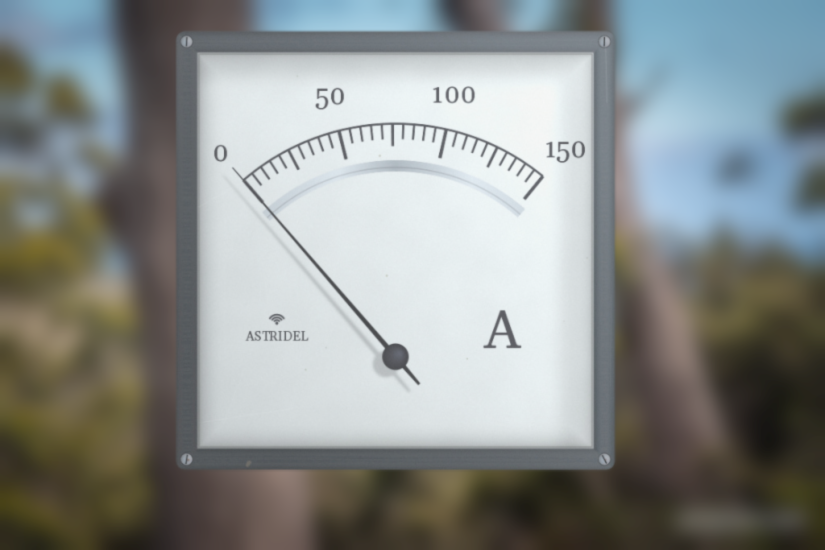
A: 0 A
